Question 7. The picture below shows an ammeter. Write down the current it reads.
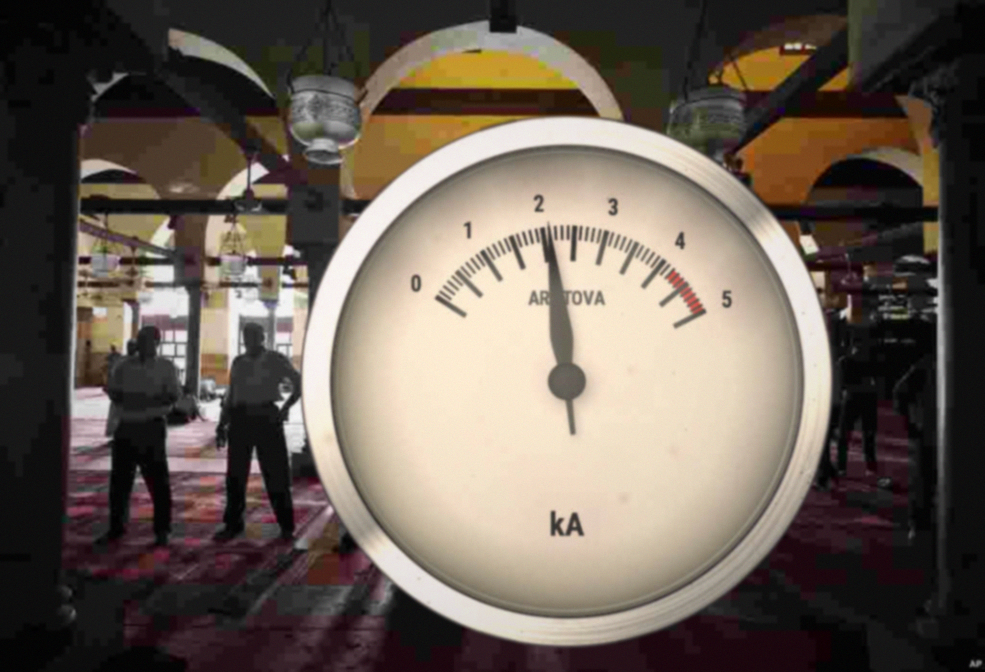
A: 2.1 kA
